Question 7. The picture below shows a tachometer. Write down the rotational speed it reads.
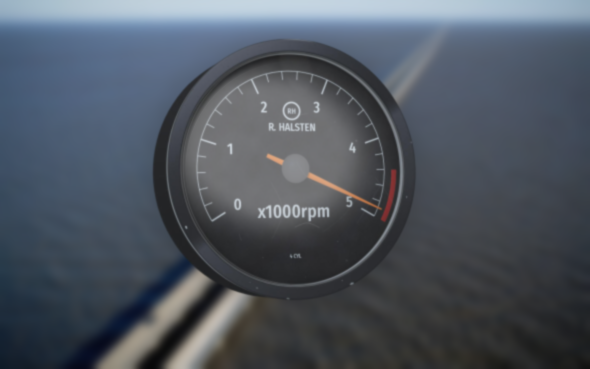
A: 4900 rpm
